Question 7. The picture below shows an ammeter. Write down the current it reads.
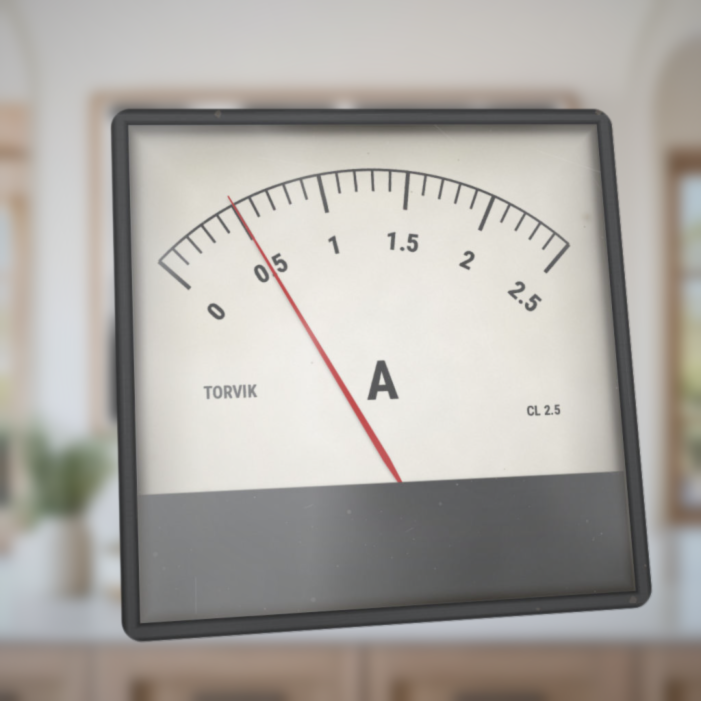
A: 0.5 A
